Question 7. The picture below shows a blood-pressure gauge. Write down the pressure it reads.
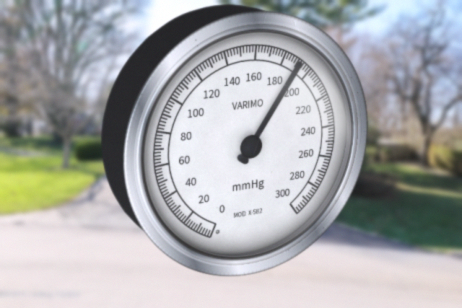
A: 190 mmHg
